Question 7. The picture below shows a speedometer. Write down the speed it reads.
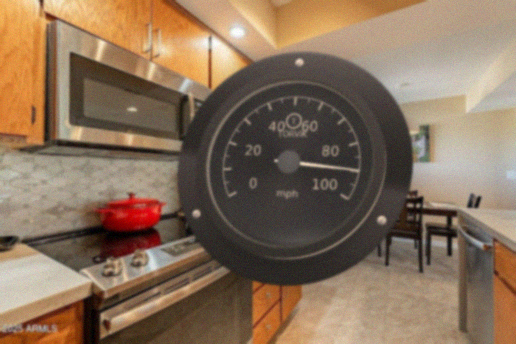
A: 90 mph
